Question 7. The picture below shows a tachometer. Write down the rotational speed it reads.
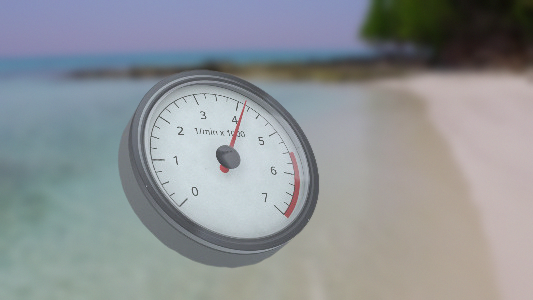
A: 4125 rpm
